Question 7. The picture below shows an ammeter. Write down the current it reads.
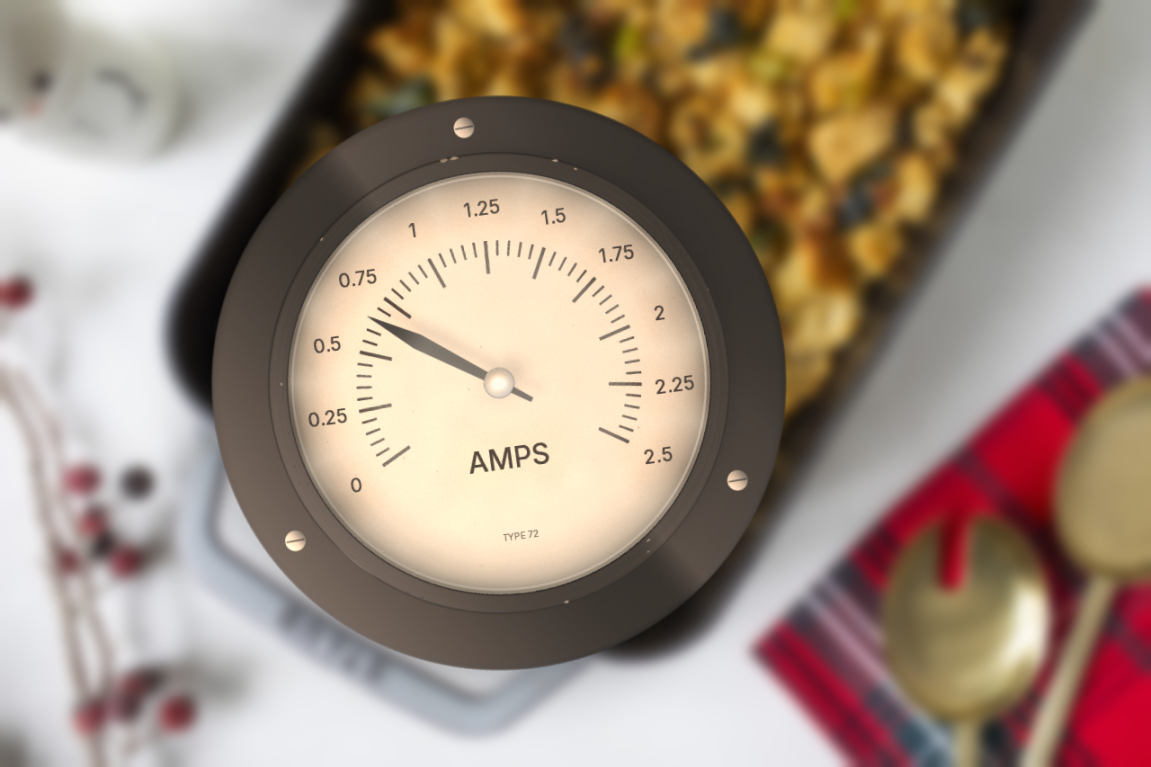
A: 0.65 A
